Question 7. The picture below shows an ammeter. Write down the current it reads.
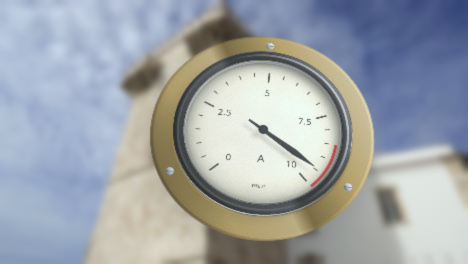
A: 9.5 A
